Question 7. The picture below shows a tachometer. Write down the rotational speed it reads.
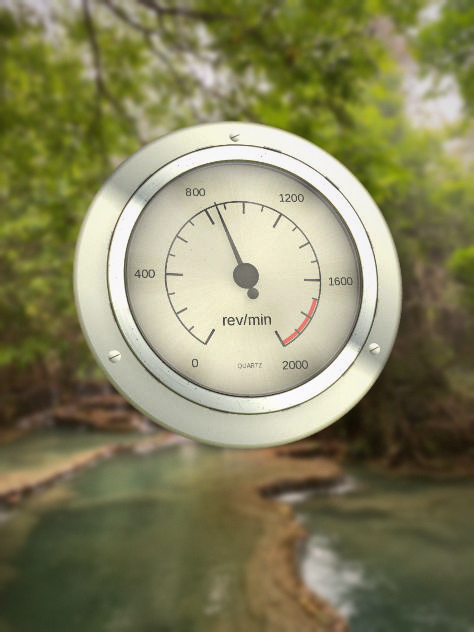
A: 850 rpm
